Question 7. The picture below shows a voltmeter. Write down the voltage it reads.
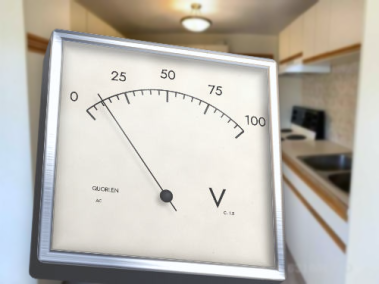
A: 10 V
